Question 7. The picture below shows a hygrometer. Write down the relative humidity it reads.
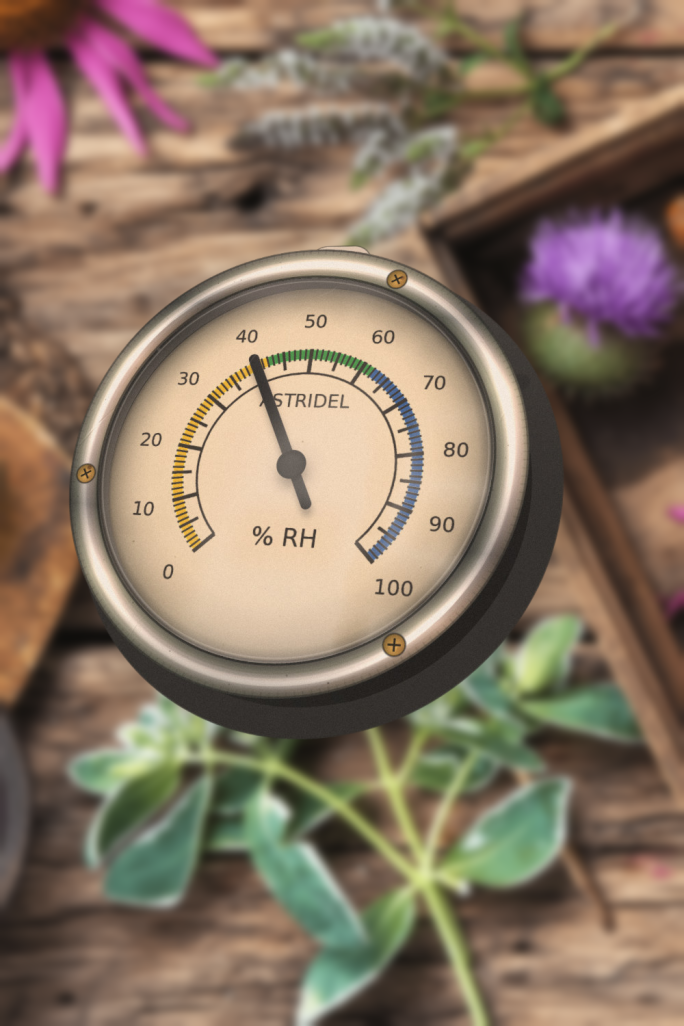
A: 40 %
